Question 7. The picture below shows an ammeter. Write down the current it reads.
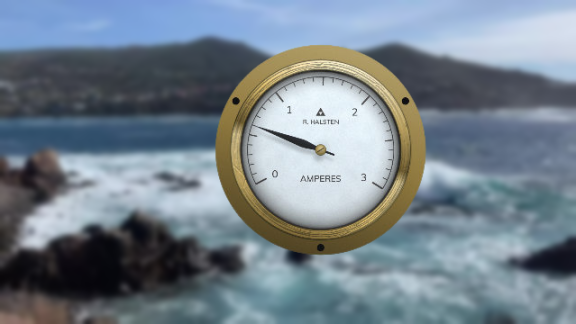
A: 0.6 A
